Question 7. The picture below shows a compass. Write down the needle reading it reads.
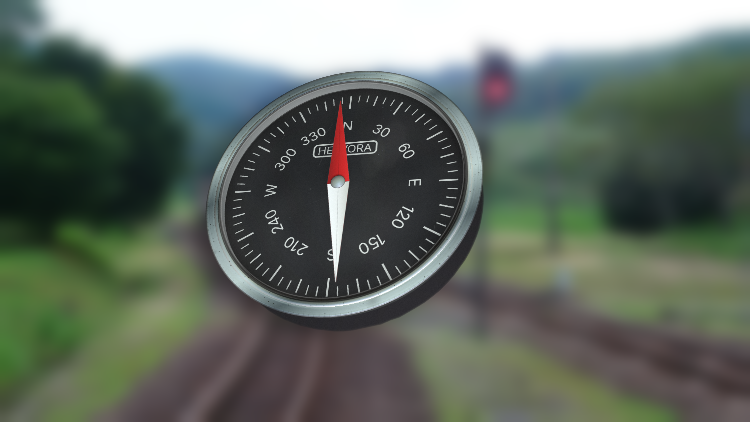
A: 355 °
